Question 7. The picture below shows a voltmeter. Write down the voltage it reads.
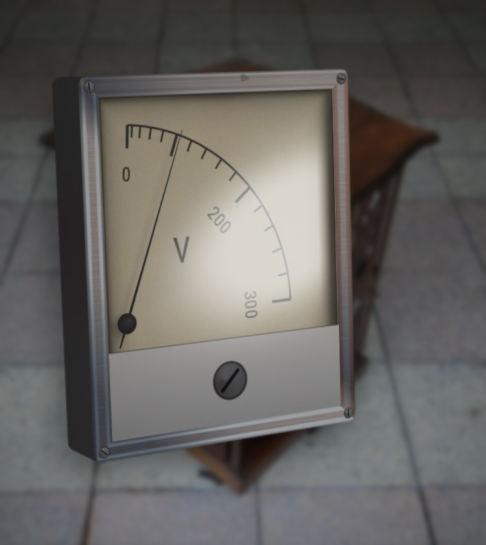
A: 100 V
